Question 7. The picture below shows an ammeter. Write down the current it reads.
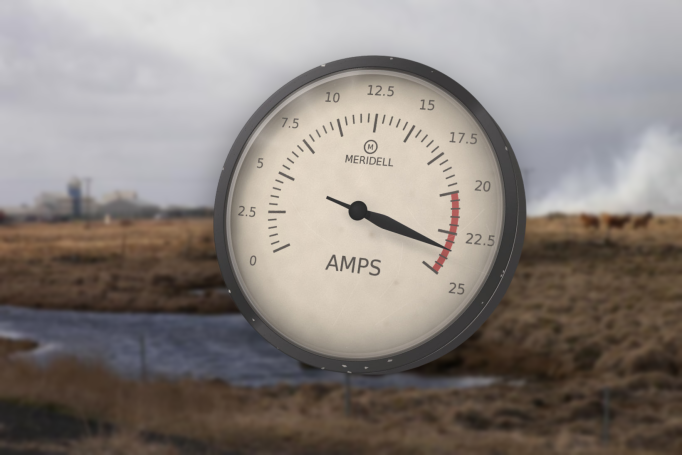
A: 23.5 A
